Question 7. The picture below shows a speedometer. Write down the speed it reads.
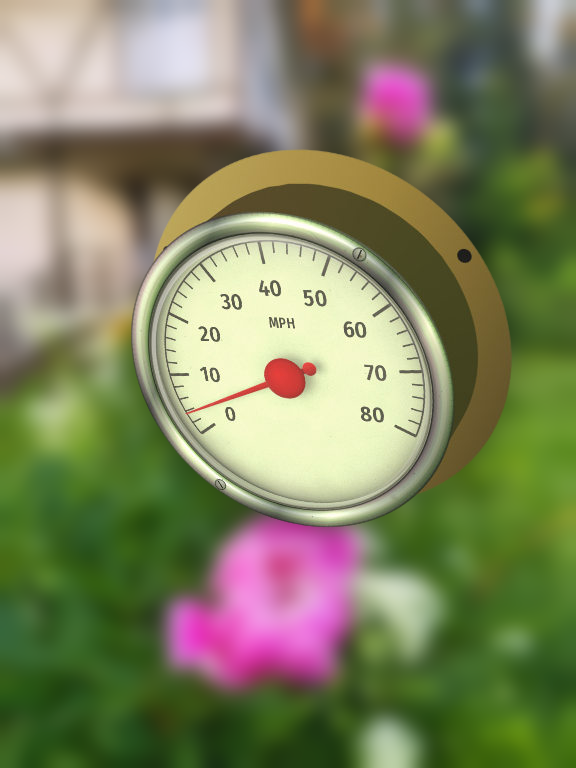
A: 4 mph
